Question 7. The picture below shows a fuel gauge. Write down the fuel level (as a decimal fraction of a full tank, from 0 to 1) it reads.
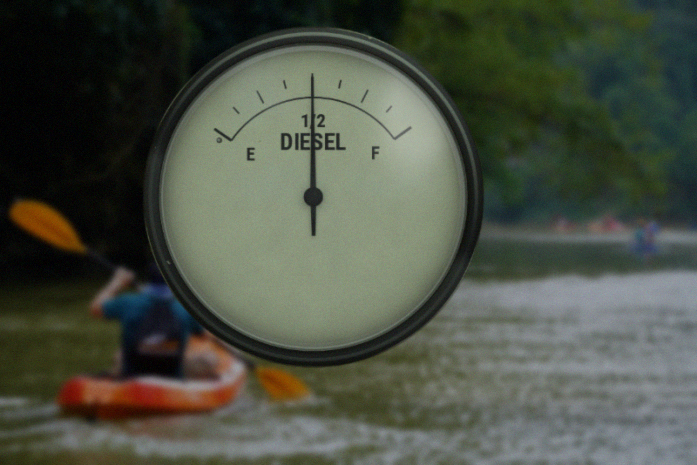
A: 0.5
